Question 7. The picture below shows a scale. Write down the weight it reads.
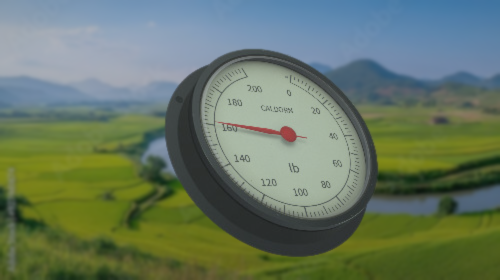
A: 160 lb
